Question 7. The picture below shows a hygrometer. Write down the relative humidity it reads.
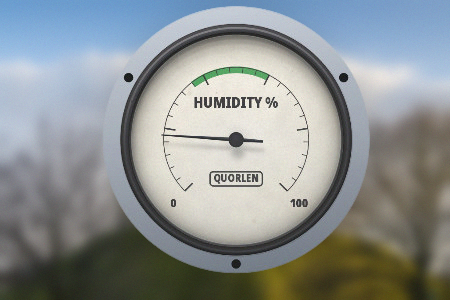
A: 18 %
